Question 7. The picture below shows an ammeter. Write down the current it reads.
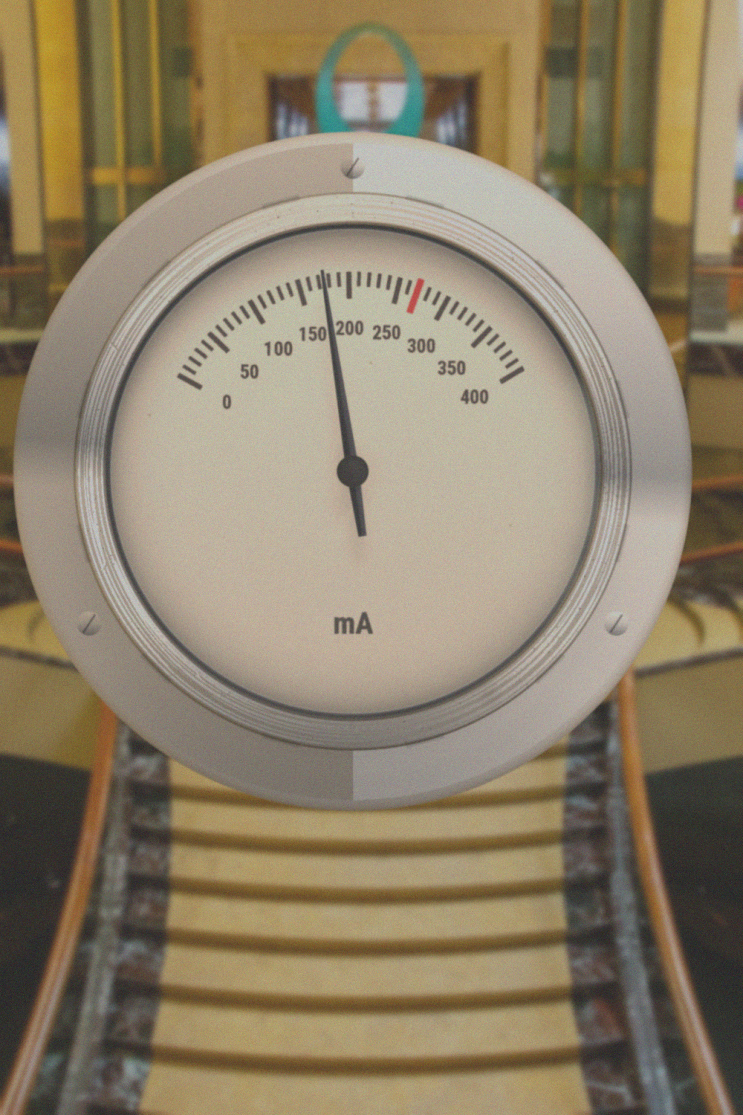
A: 175 mA
